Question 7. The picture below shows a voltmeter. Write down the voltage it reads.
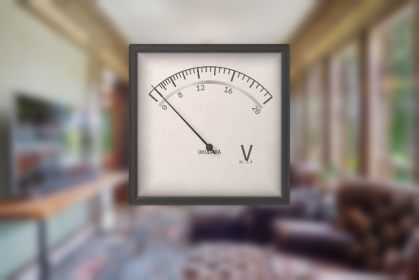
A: 4 V
